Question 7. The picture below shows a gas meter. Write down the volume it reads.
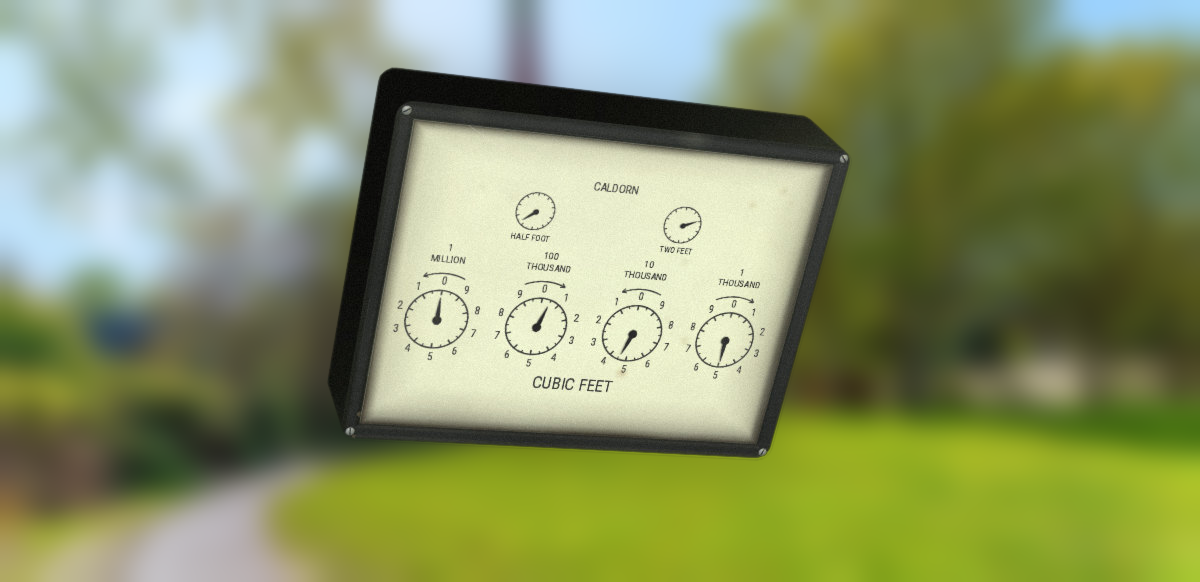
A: 4500 ft³
